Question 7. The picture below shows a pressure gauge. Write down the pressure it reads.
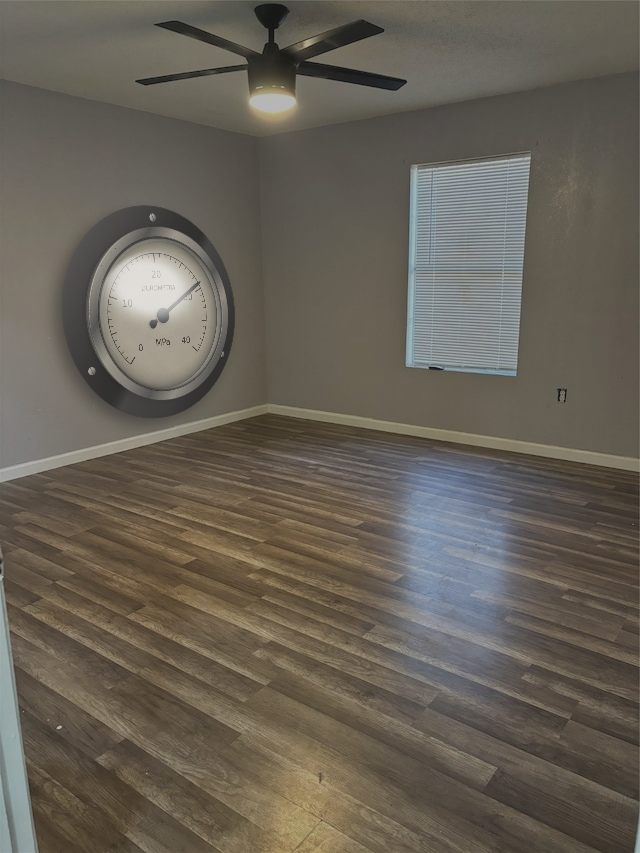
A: 29 MPa
